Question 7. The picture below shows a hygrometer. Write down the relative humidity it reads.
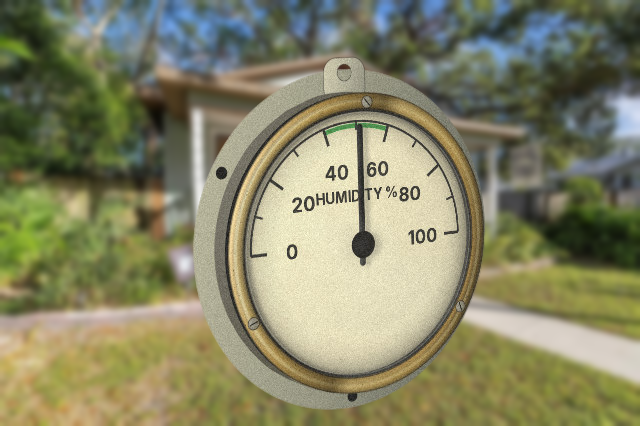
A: 50 %
